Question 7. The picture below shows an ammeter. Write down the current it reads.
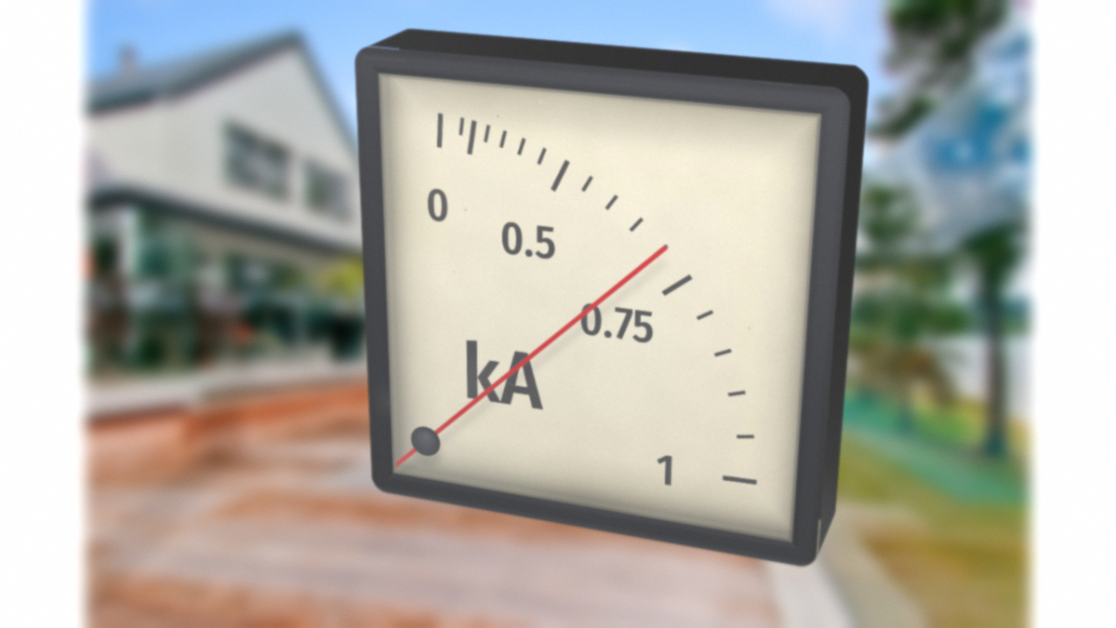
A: 0.7 kA
